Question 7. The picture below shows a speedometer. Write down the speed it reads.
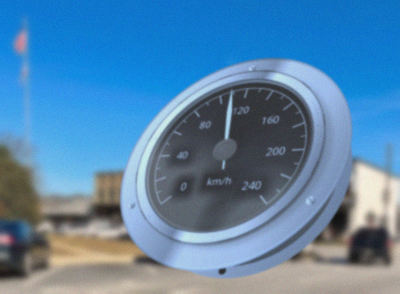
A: 110 km/h
